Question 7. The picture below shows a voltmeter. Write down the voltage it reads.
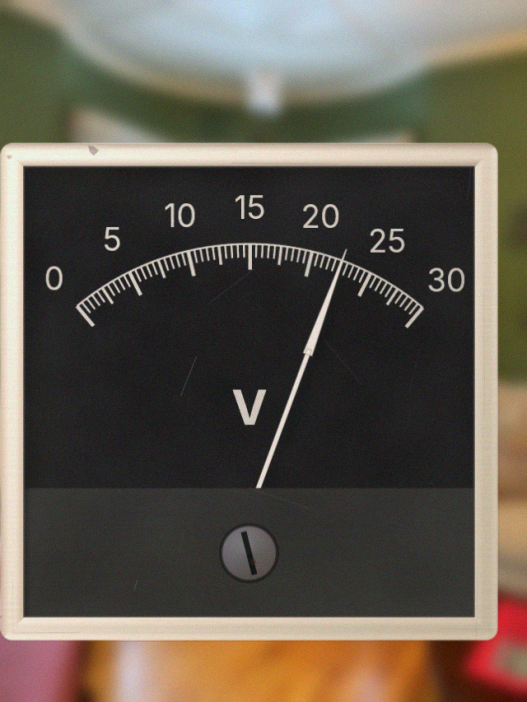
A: 22.5 V
